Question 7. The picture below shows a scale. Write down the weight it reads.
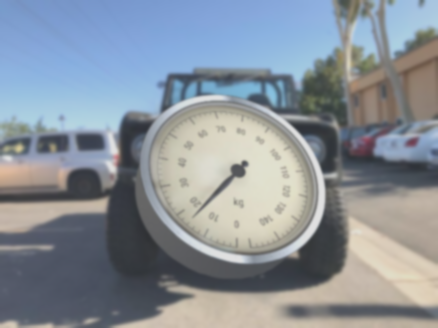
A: 16 kg
